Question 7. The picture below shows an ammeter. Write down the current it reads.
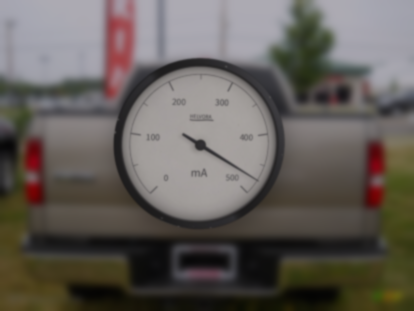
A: 475 mA
